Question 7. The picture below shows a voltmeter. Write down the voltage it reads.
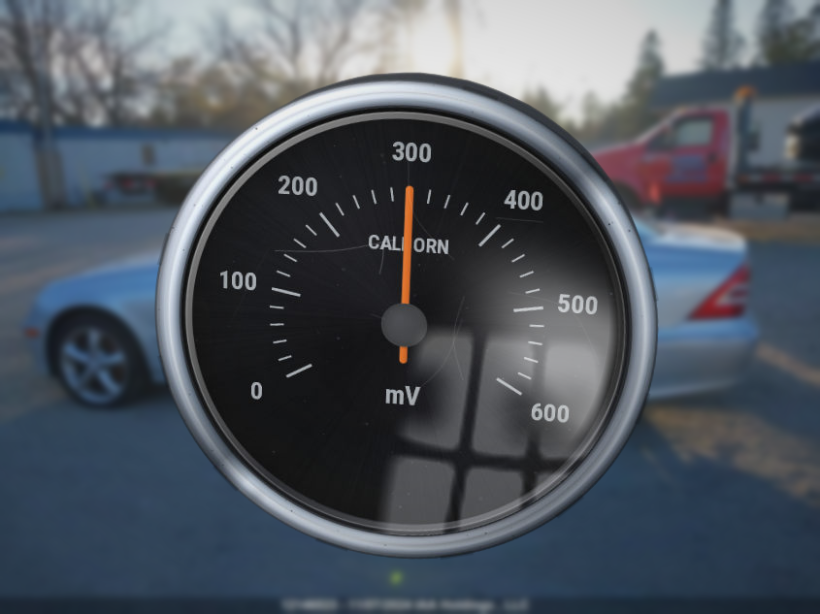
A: 300 mV
